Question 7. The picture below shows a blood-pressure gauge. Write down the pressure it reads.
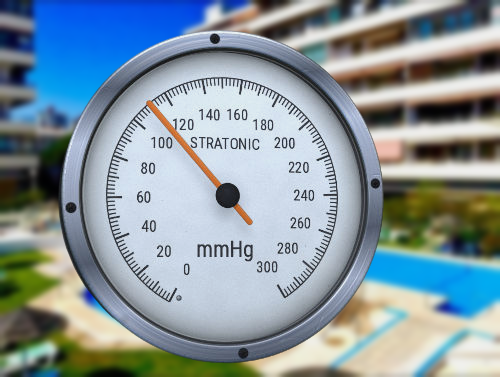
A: 110 mmHg
